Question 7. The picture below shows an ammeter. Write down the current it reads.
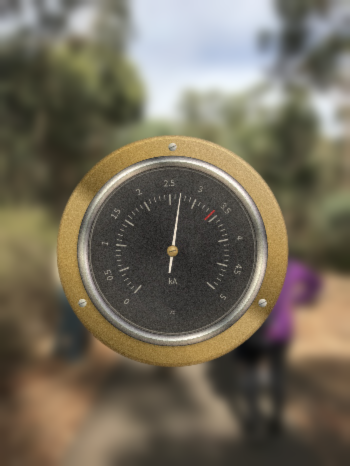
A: 2.7 kA
